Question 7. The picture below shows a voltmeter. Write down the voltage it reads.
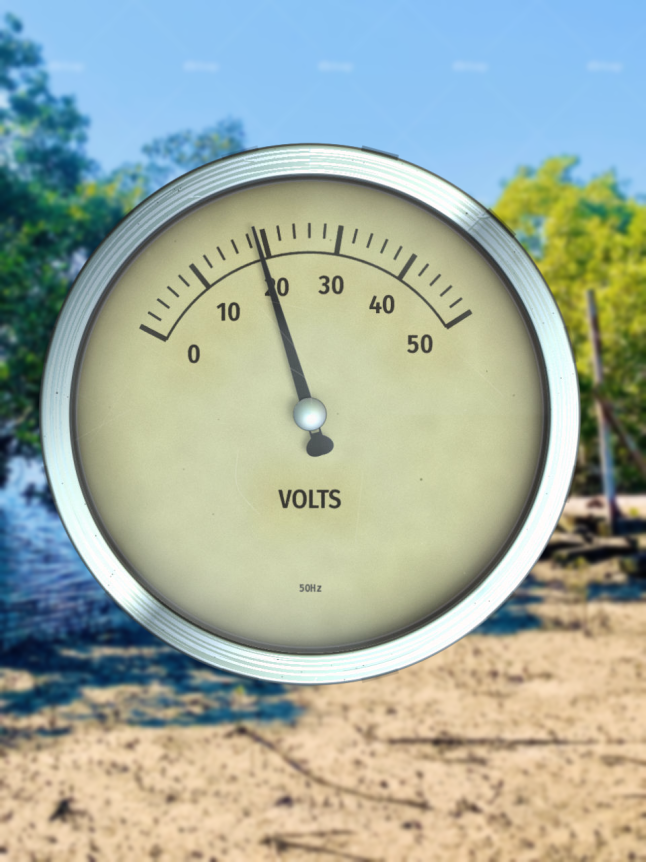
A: 19 V
